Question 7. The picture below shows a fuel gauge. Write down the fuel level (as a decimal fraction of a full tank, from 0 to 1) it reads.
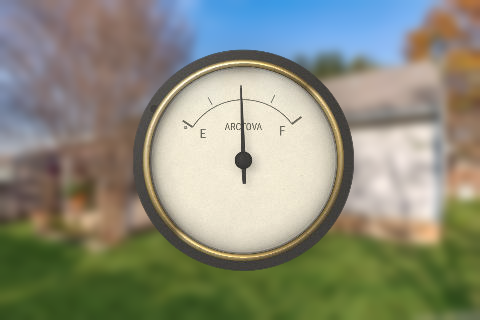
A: 0.5
